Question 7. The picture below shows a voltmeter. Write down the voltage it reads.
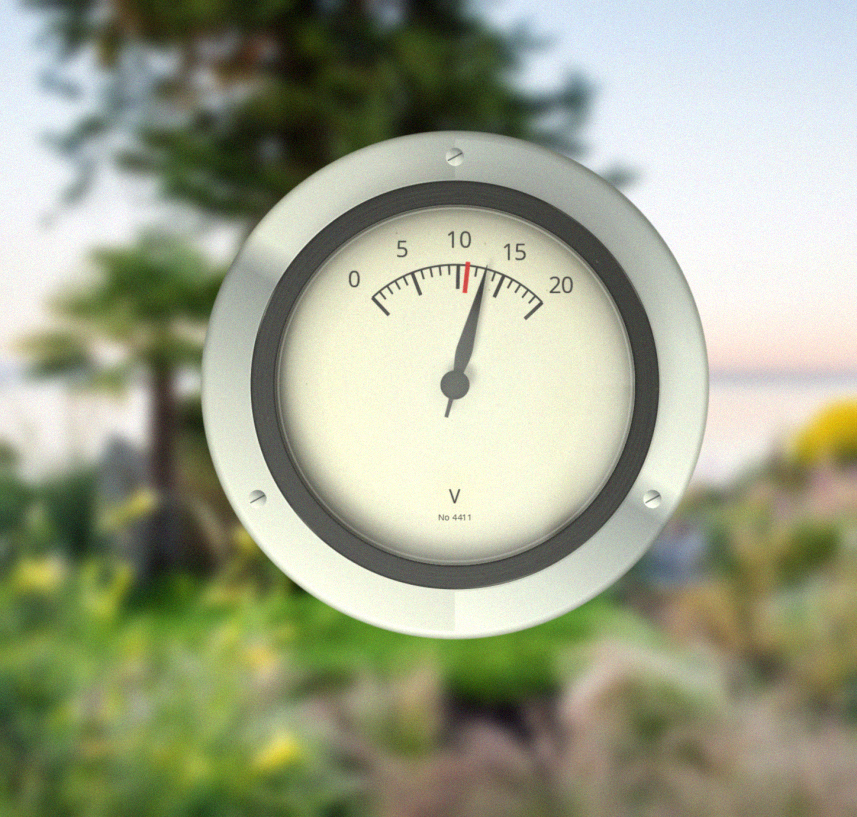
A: 13 V
